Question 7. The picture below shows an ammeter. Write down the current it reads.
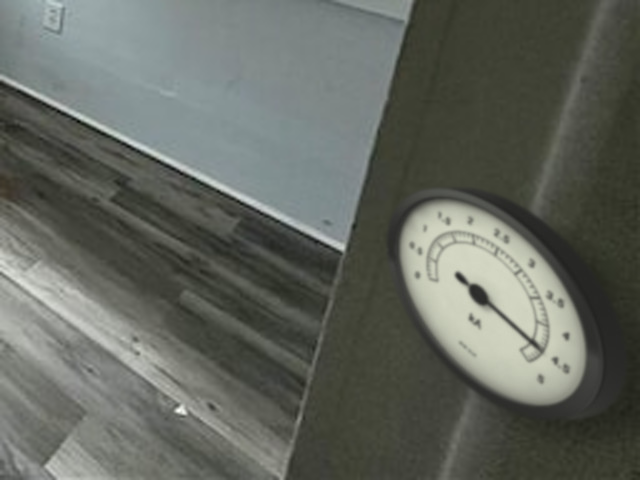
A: 4.5 kA
